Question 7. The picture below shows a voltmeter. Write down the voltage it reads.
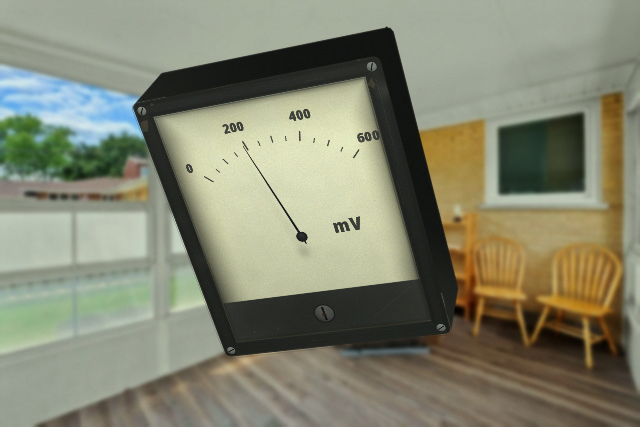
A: 200 mV
